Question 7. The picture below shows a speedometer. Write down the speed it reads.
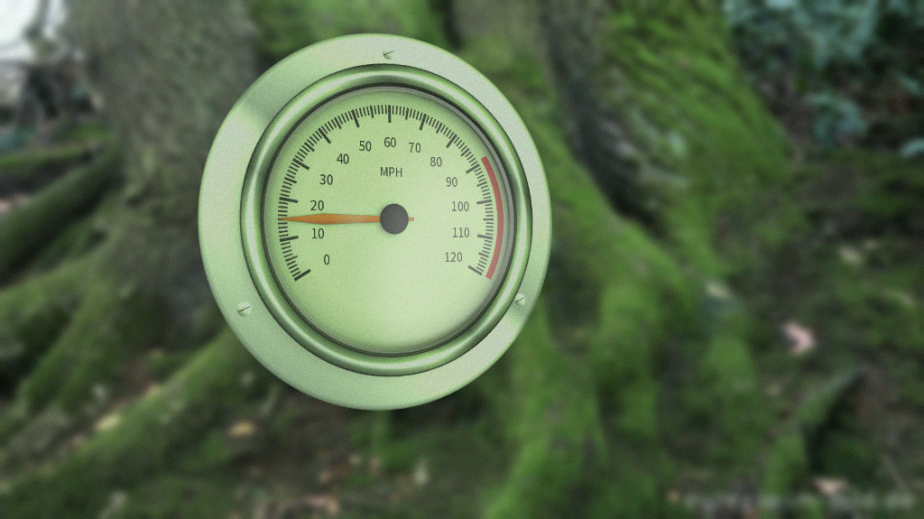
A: 15 mph
